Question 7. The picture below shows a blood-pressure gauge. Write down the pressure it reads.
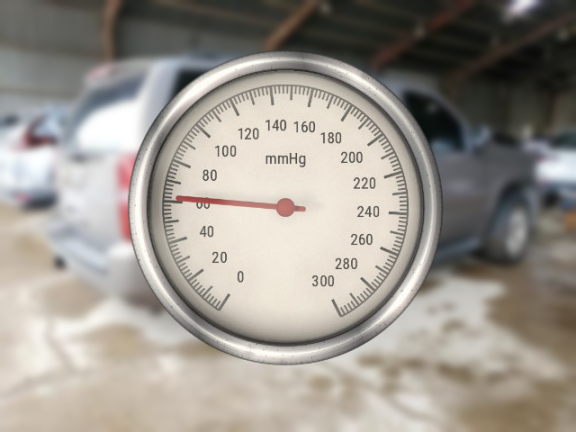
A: 62 mmHg
